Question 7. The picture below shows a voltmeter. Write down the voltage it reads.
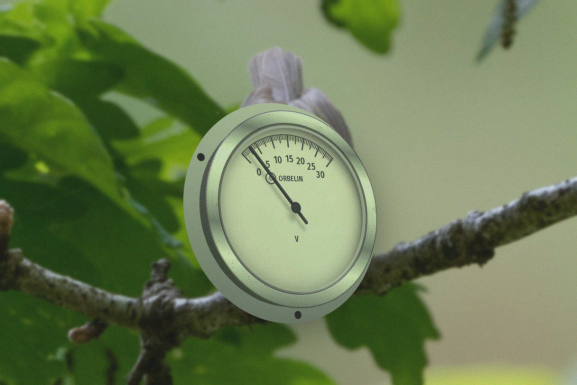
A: 2.5 V
